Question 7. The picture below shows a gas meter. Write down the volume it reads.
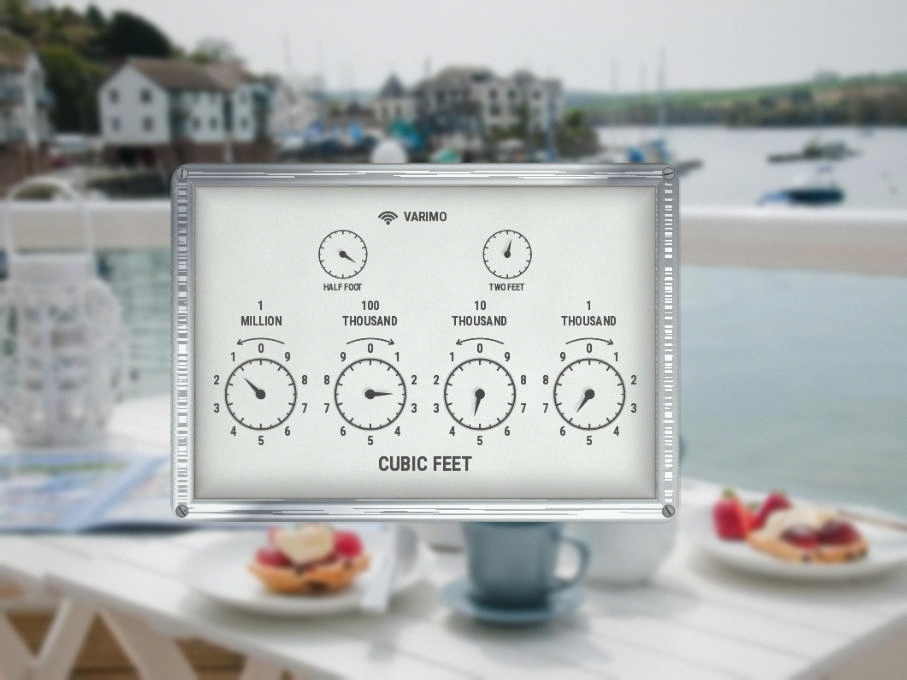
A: 124600 ft³
